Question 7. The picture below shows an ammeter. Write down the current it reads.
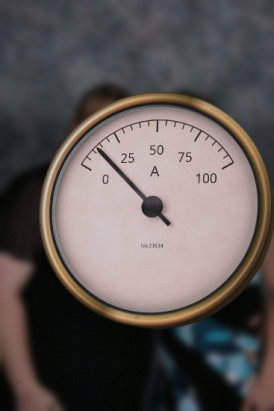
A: 12.5 A
